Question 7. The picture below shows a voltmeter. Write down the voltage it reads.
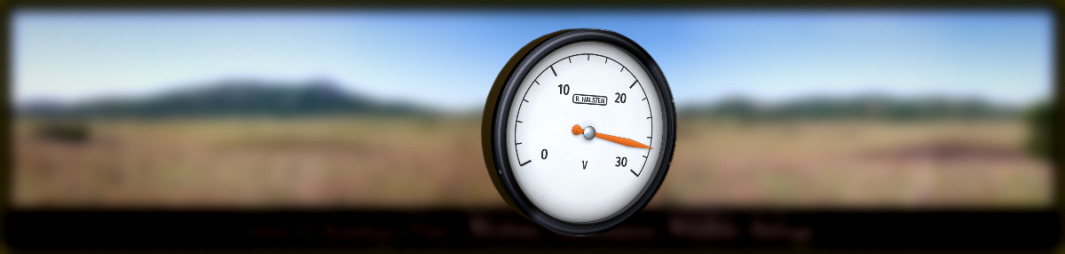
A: 27 V
